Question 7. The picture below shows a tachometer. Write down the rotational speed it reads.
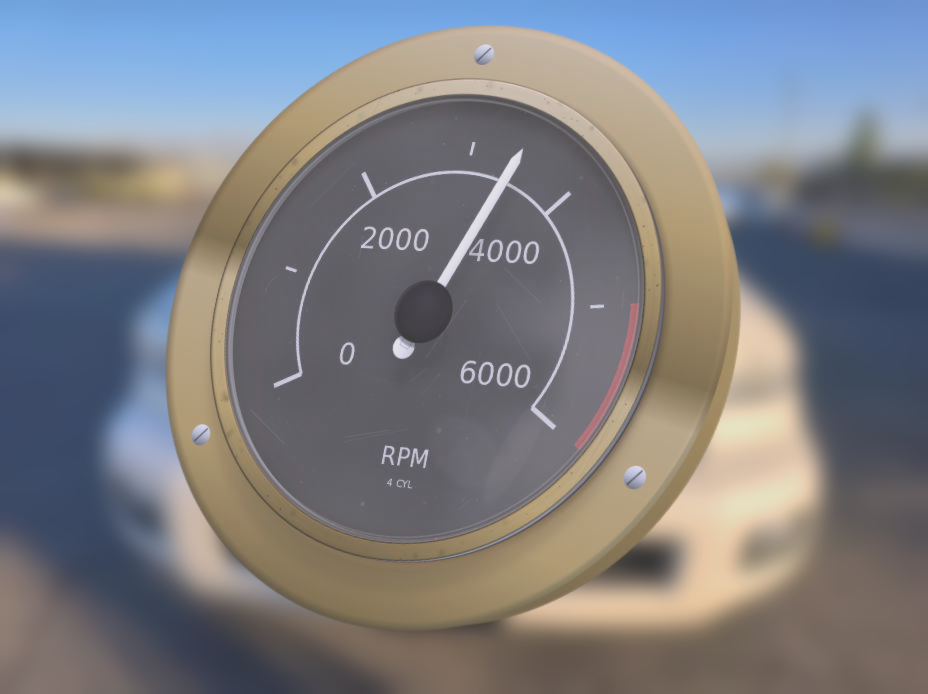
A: 3500 rpm
